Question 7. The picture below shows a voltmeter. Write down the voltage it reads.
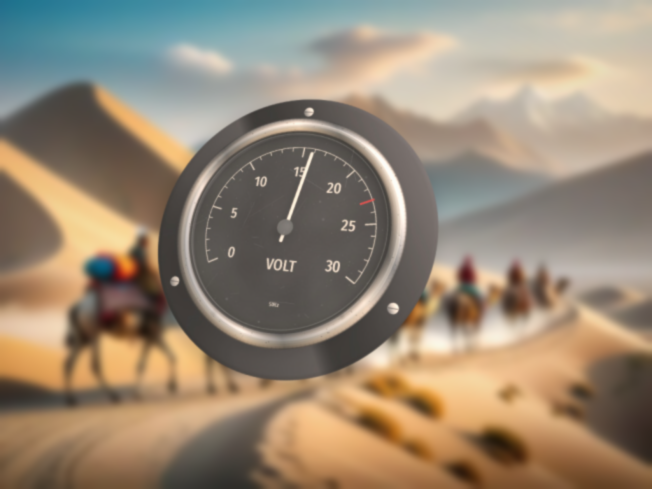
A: 16 V
